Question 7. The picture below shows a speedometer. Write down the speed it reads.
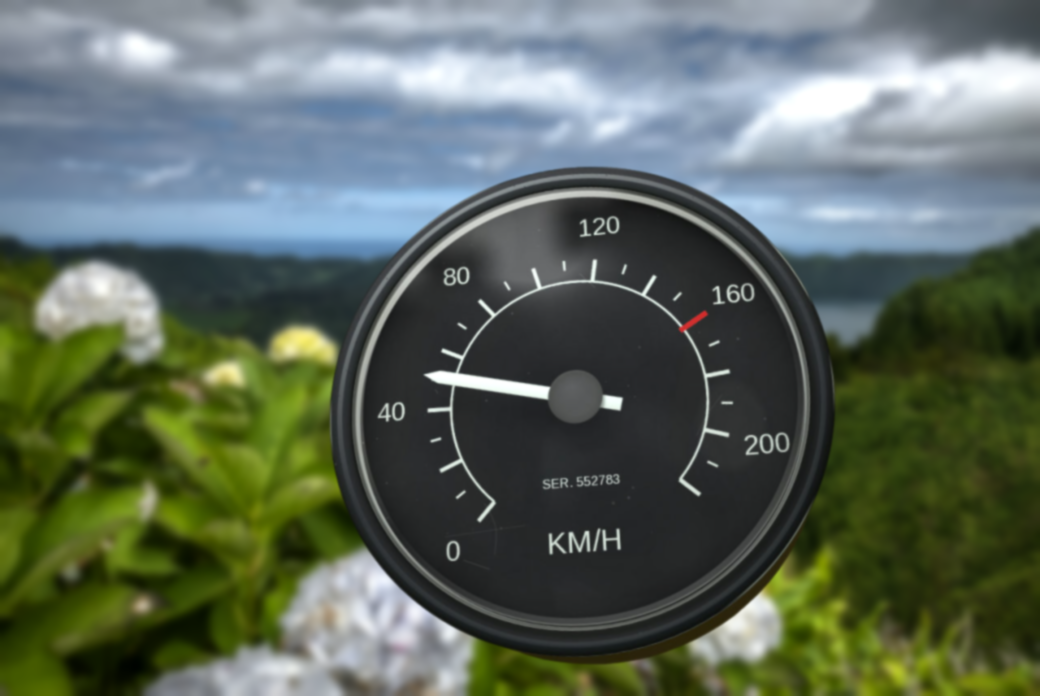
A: 50 km/h
